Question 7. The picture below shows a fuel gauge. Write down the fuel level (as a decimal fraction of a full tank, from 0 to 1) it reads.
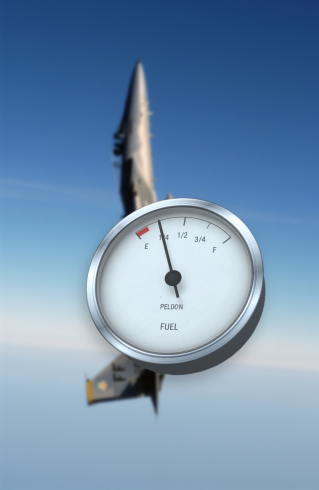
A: 0.25
